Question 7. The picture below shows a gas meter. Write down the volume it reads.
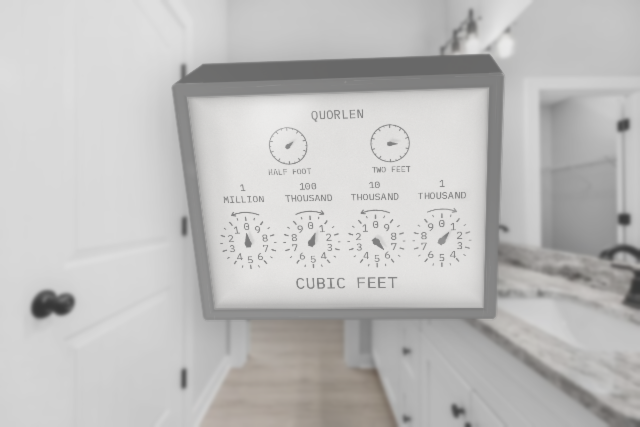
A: 6100 ft³
